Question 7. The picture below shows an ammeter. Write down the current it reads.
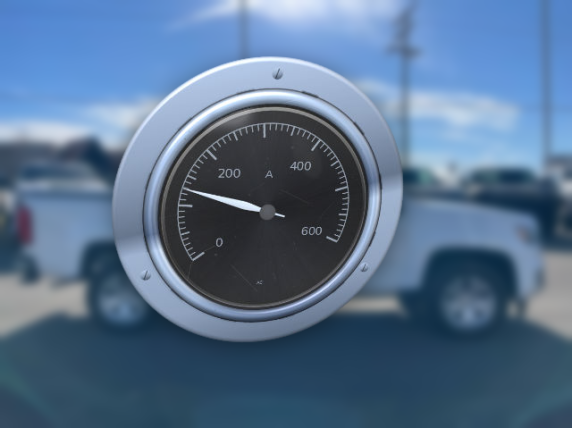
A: 130 A
